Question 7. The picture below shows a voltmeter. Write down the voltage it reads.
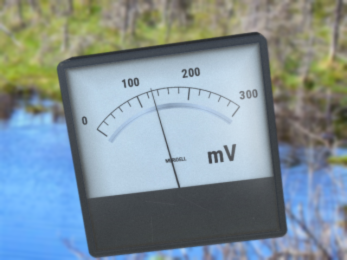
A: 130 mV
